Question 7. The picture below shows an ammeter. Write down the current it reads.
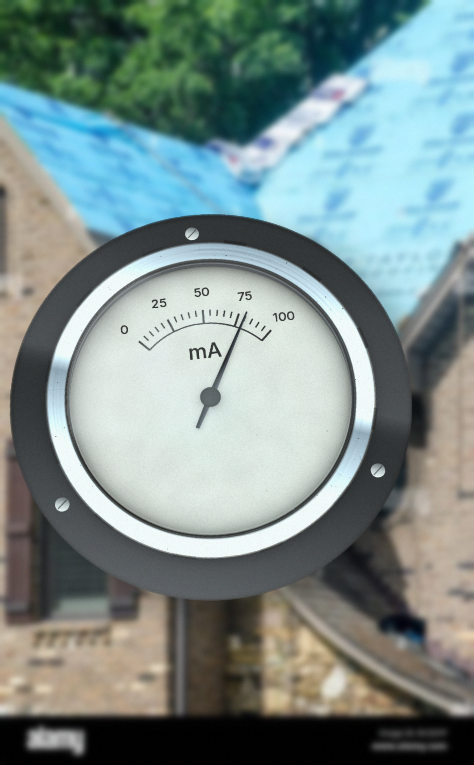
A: 80 mA
